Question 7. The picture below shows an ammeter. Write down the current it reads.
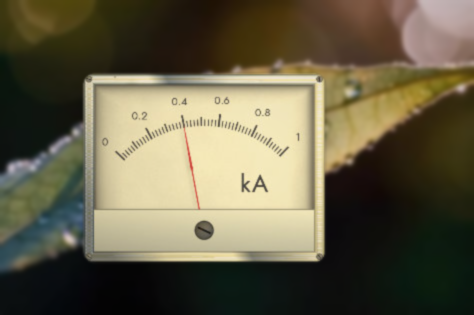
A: 0.4 kA
